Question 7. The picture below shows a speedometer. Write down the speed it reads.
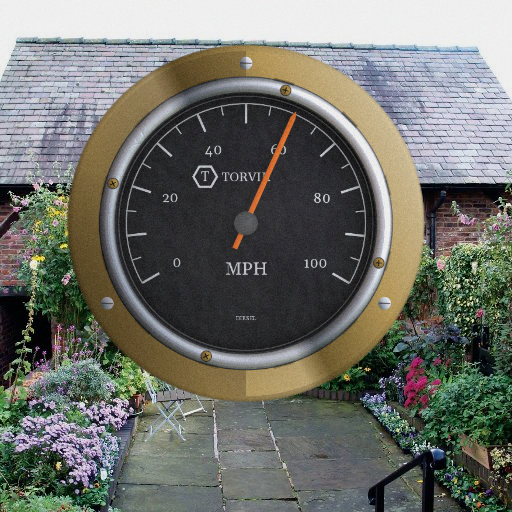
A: 60 mph
